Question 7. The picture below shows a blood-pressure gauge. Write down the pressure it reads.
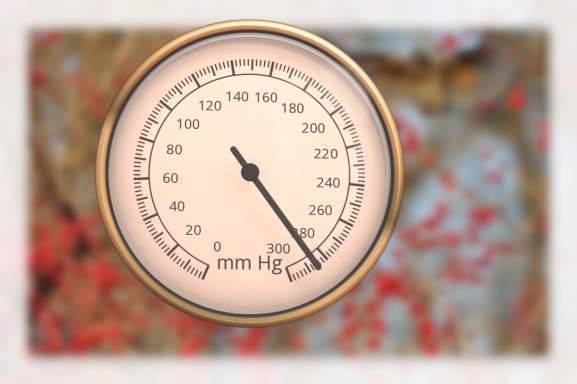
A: 286 mmHg
